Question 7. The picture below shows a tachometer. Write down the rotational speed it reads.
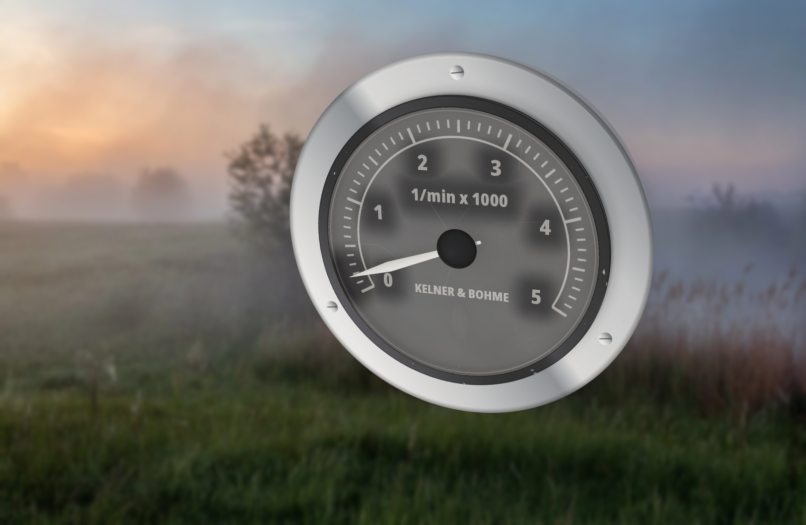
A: 200 rpm
